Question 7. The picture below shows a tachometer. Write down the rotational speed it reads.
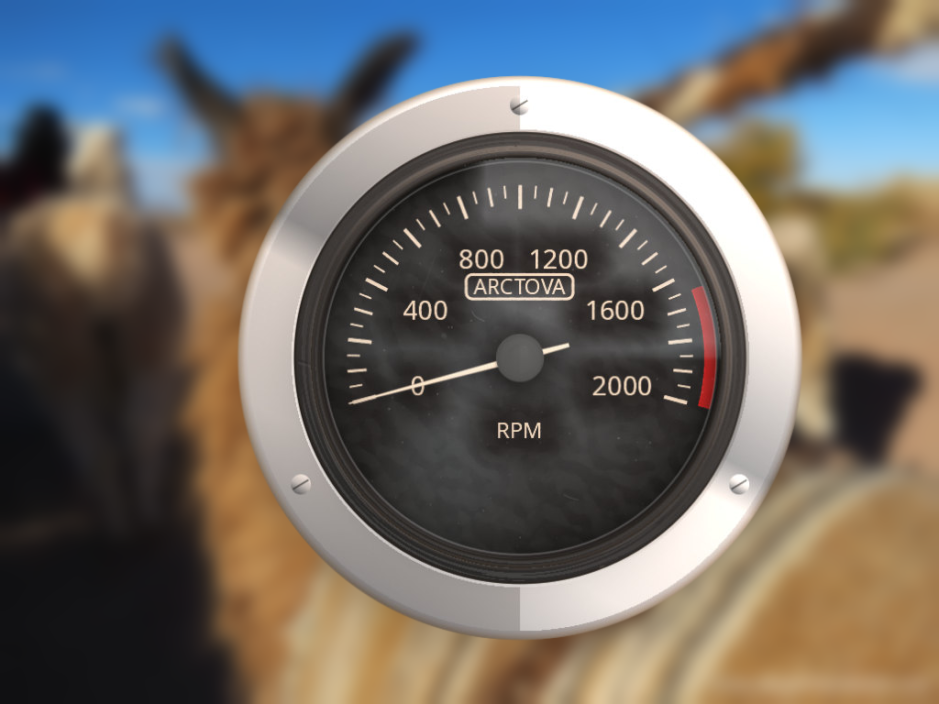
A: 0 rpm
